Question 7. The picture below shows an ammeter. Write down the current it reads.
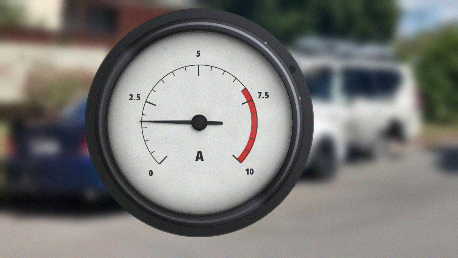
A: 1.75 A
